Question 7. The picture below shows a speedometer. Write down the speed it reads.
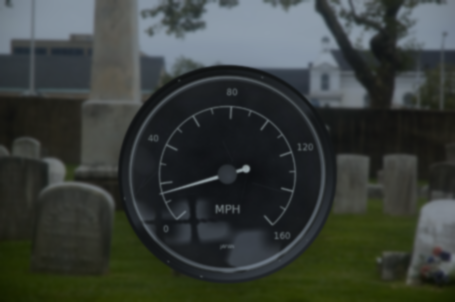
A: 15 mph
